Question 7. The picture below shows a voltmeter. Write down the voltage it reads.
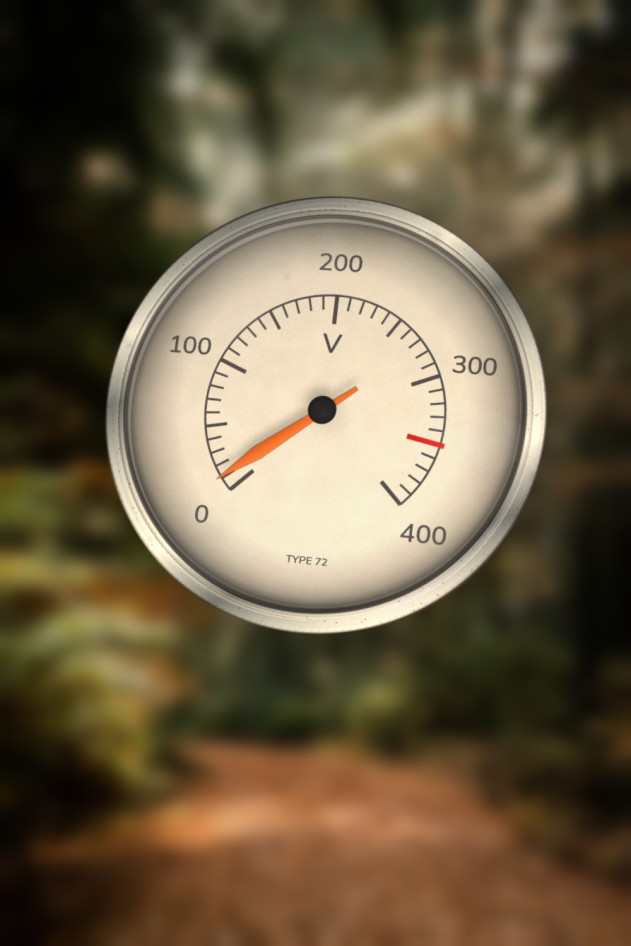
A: 10 V
